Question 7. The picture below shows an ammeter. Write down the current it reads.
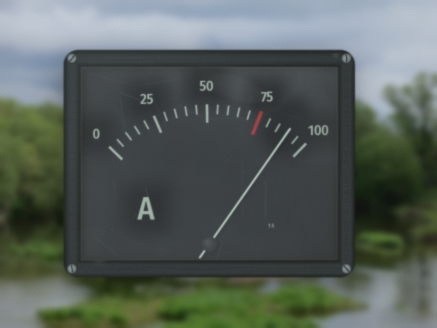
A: 90 A
